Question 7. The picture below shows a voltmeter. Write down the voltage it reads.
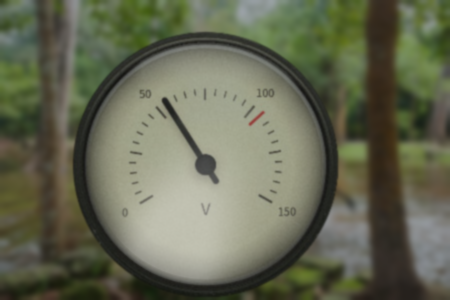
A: 55 V
